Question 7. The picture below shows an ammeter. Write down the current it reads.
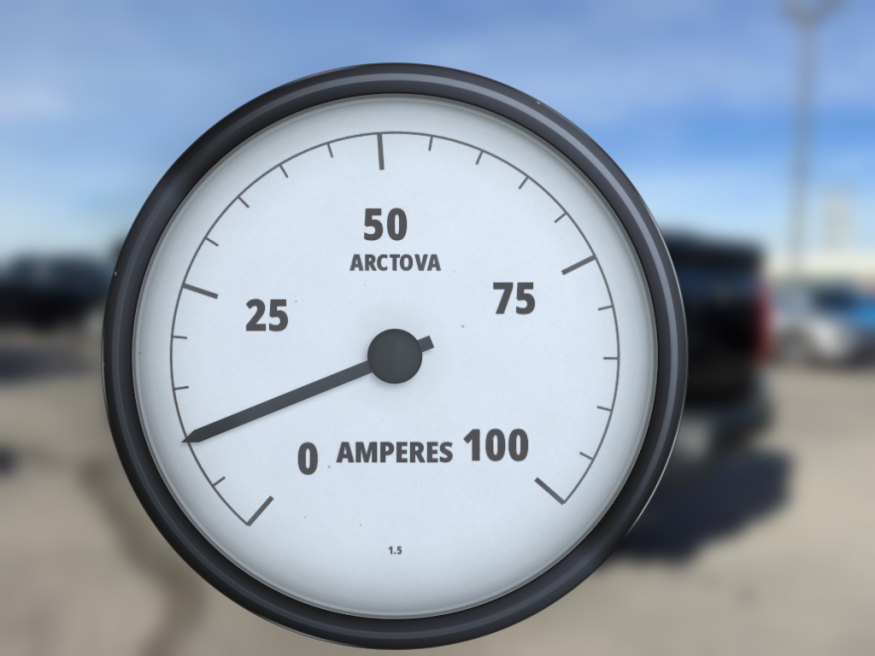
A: 10 A
